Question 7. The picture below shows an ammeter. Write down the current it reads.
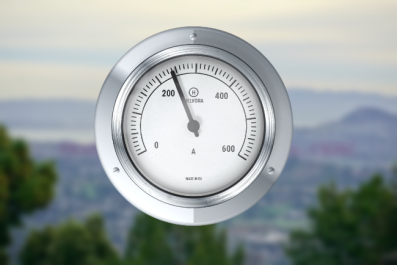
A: 240 A
